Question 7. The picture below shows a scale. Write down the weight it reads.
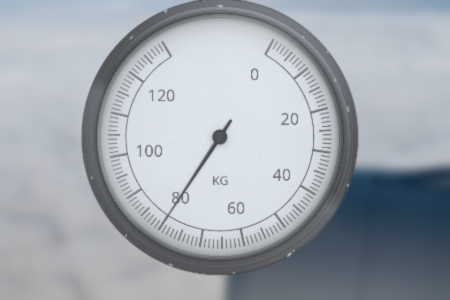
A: 80 kg
